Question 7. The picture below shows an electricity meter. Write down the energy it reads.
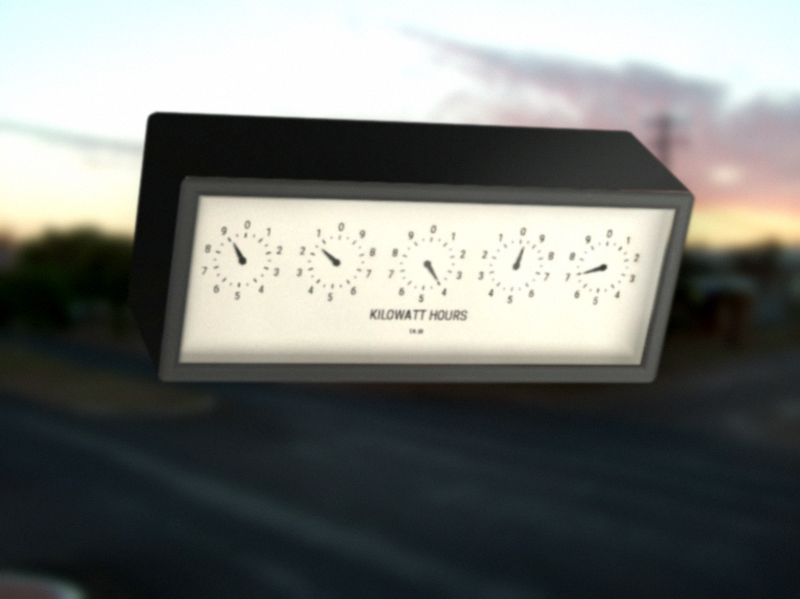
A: 91397 kWh
